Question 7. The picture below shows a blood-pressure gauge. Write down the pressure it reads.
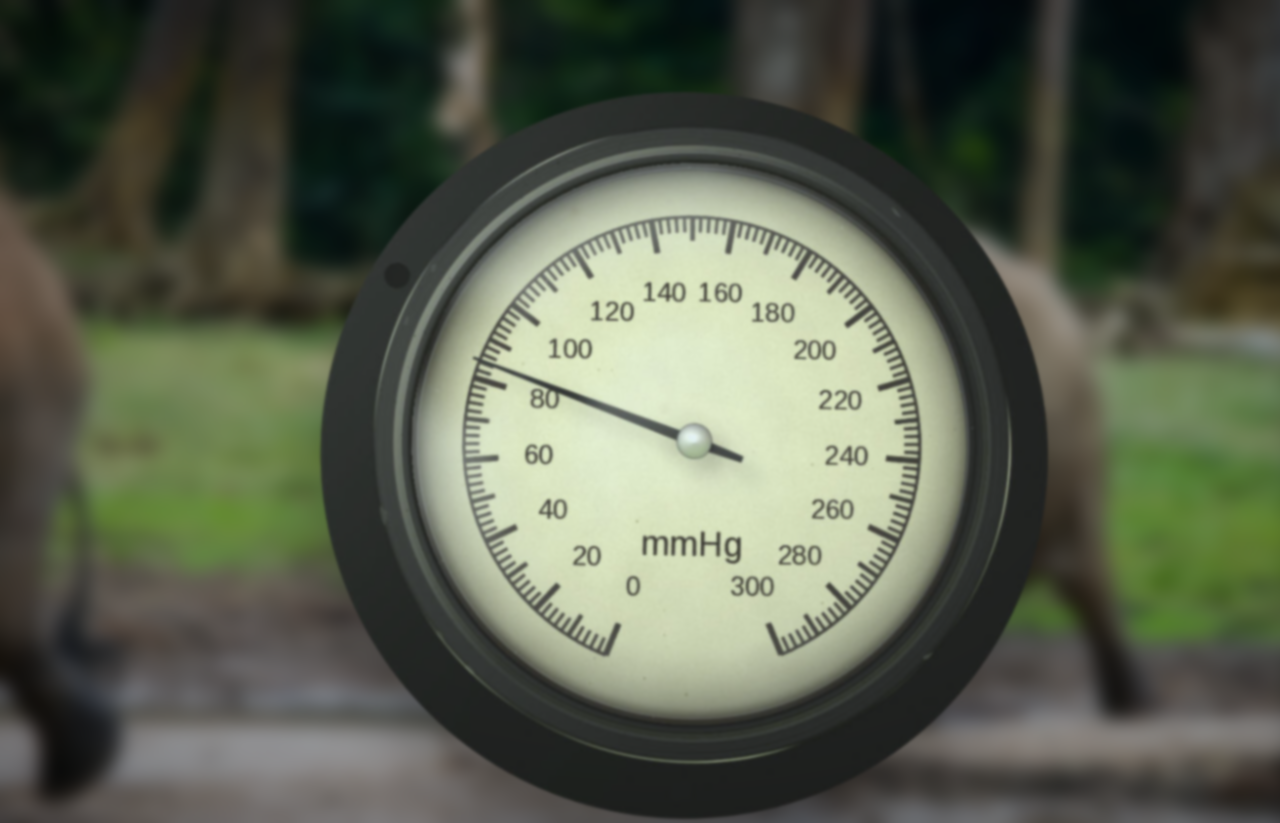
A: 84 mmHg
